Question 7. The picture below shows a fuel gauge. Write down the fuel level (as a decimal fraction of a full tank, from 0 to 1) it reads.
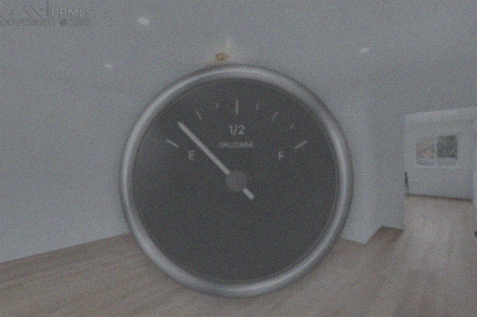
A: 0.125
